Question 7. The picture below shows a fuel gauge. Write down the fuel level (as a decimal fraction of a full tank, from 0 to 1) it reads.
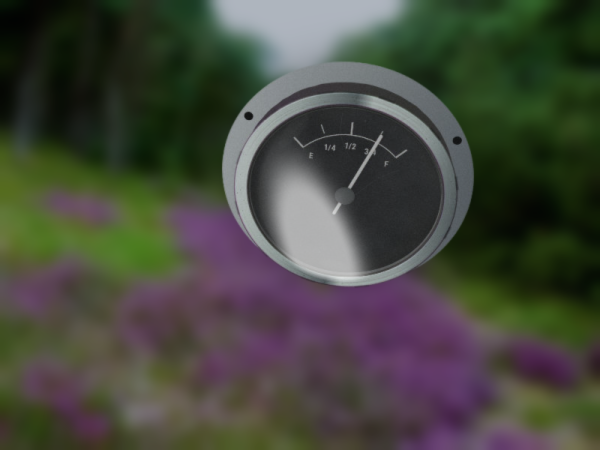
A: 0.75
